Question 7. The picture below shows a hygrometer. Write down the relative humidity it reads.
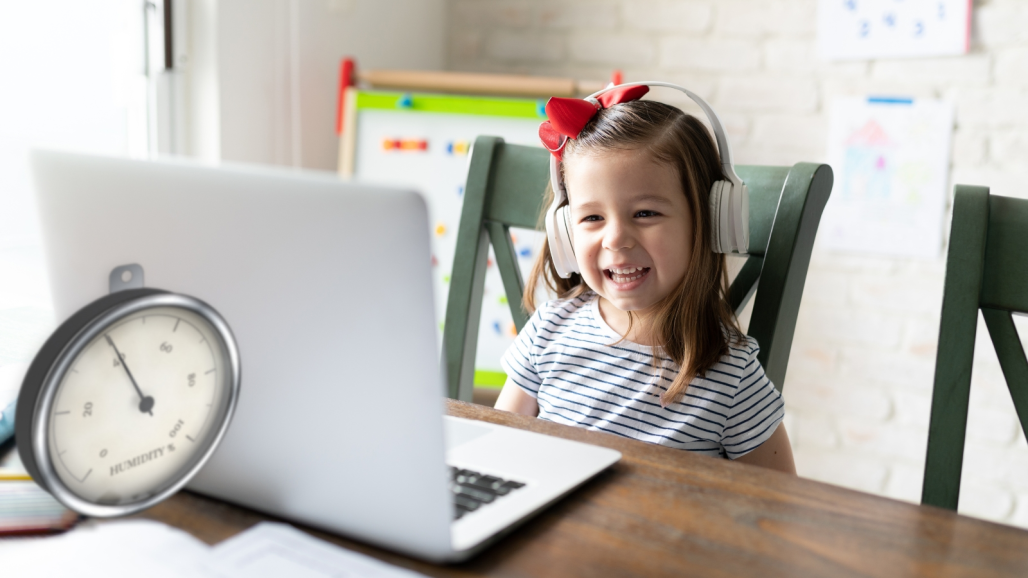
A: 40 %
